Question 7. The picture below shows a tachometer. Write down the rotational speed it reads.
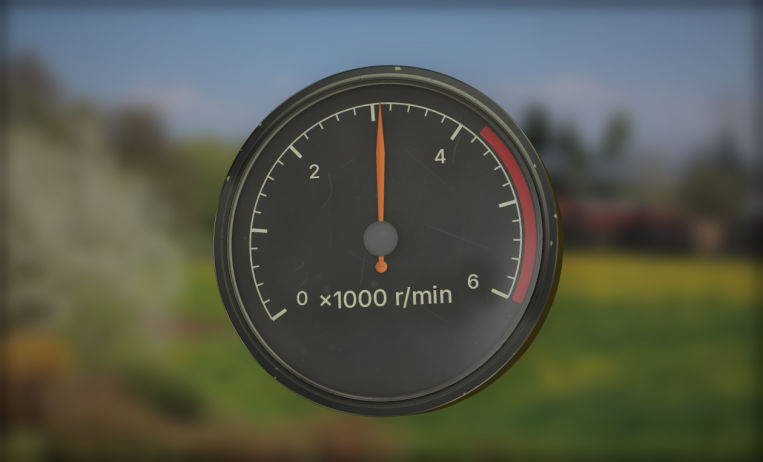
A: 3100 rpm
